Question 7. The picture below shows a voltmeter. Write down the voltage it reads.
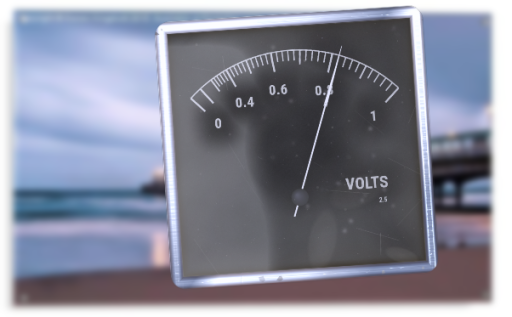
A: 0.82 V
